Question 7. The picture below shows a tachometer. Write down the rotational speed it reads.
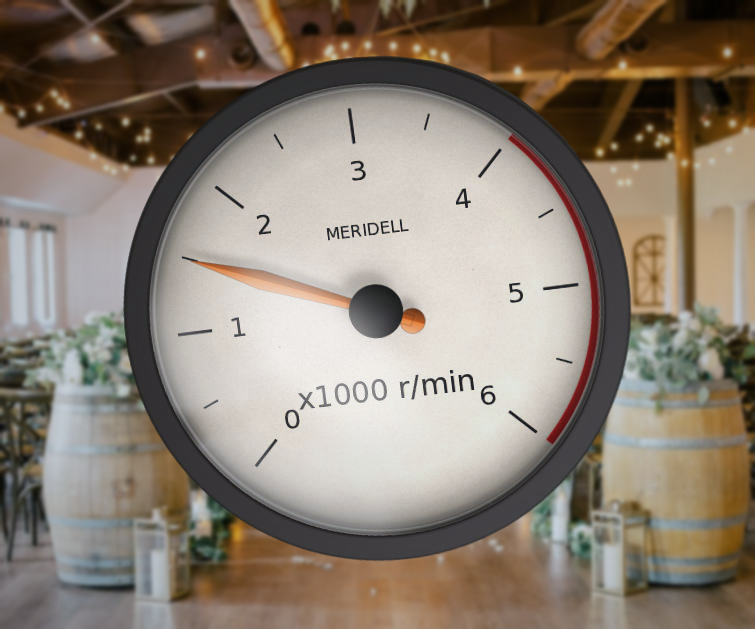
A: 1500 rpm
